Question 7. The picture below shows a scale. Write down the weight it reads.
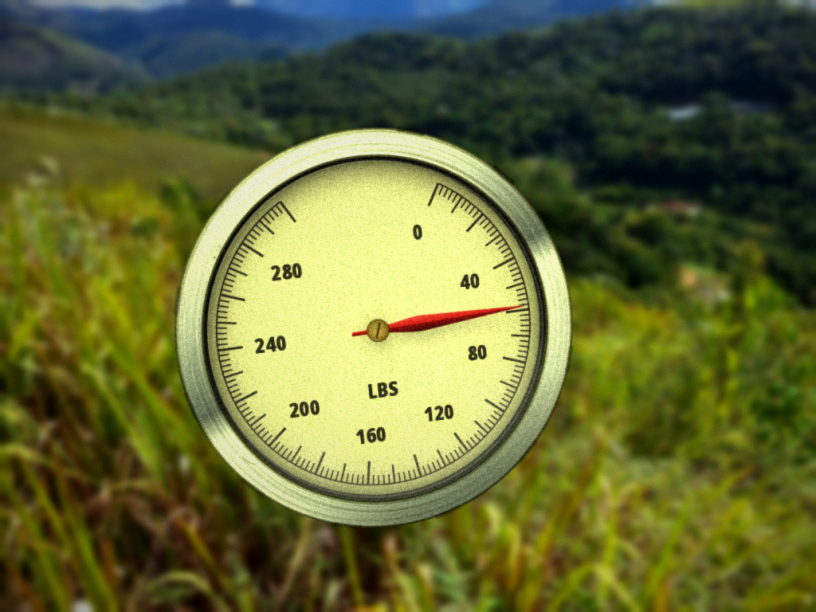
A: 58 lb
